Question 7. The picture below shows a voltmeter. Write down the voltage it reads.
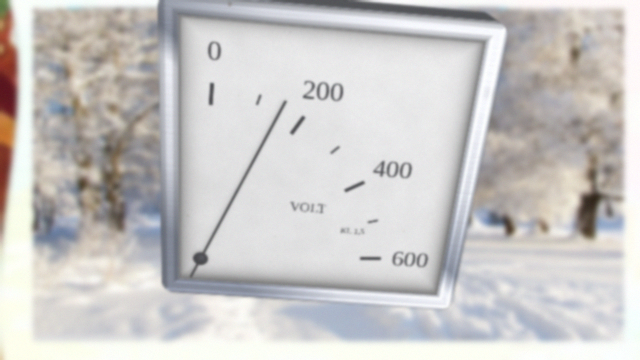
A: 150 V
